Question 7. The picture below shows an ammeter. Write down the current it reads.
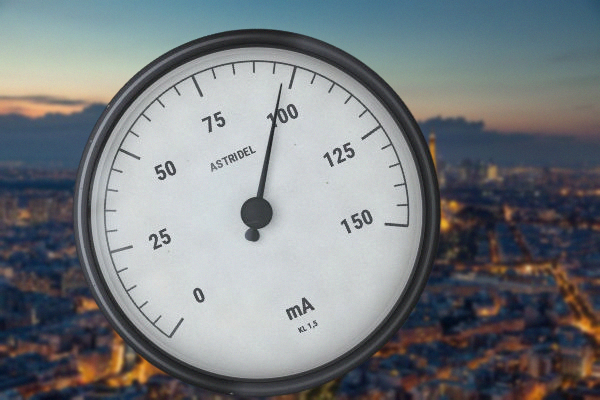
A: 97.5 mA
